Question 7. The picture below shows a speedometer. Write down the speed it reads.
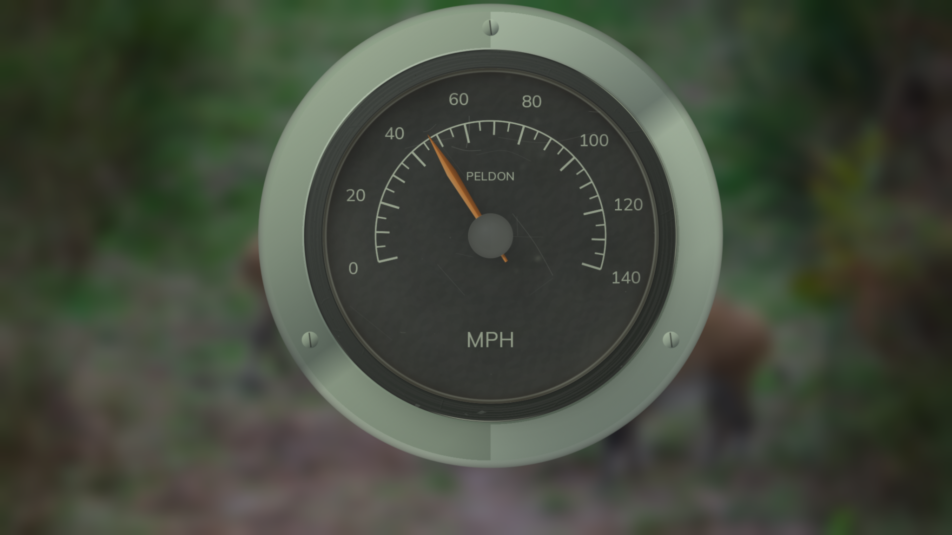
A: 47.5 mph
